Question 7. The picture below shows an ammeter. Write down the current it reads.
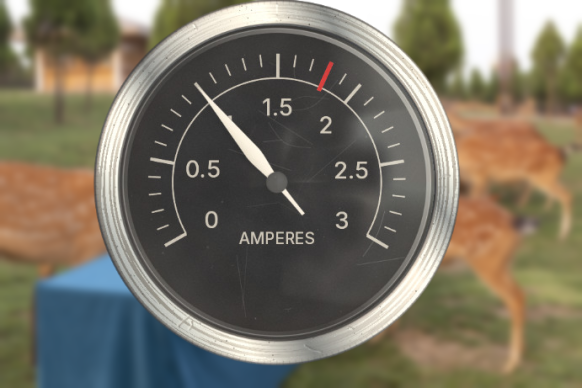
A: 1 A
